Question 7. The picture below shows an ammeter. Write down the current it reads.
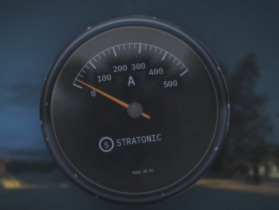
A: 20 A
